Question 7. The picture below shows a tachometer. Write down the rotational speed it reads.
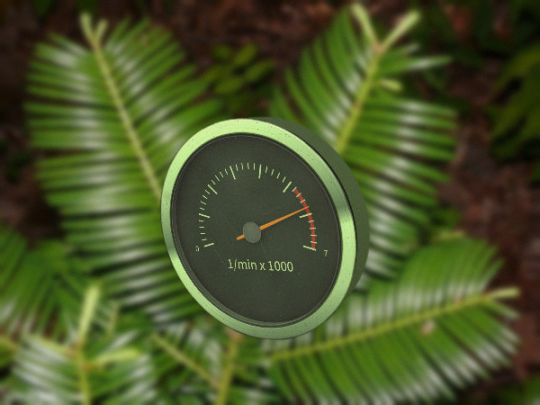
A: 5800 rpm
